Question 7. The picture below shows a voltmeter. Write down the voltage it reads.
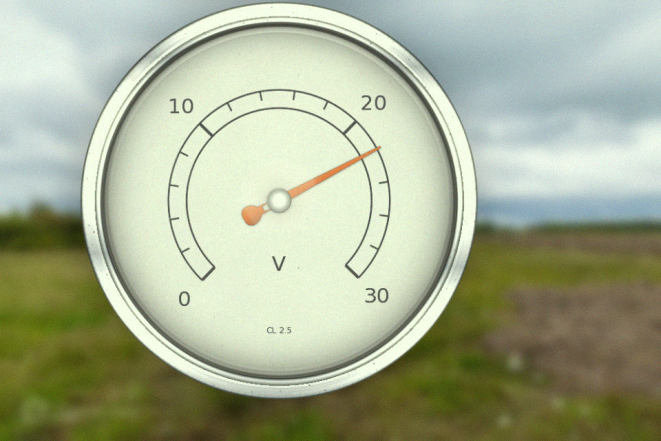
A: 22 V
